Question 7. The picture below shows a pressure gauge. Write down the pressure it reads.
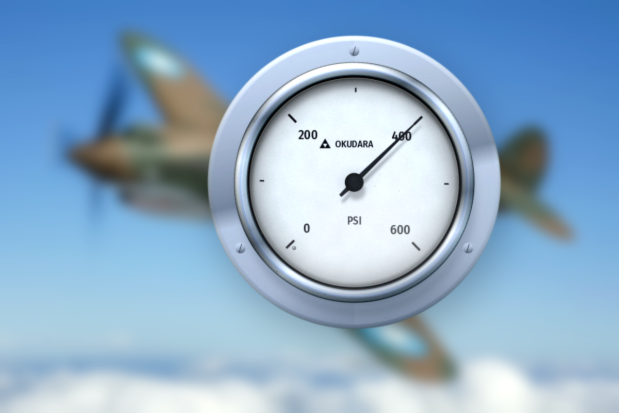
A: 400 psi
